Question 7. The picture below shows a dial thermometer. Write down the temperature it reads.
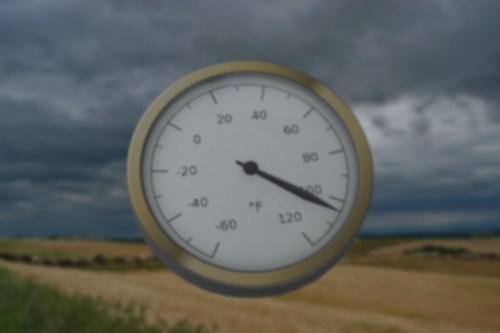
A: 105 °F
